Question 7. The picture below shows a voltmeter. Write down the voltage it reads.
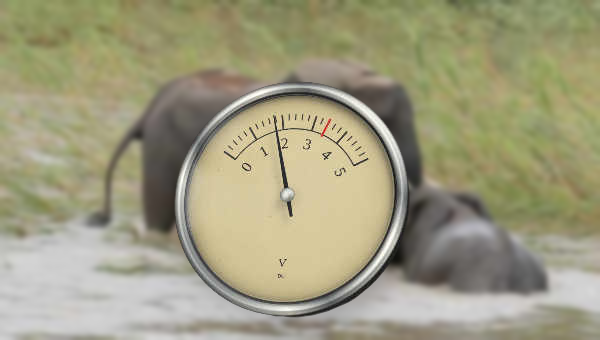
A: 1.8 V
